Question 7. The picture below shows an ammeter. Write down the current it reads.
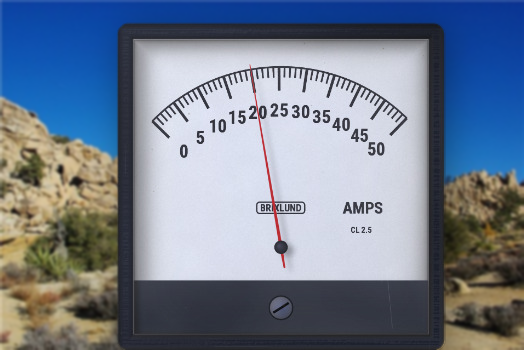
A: 20 A
